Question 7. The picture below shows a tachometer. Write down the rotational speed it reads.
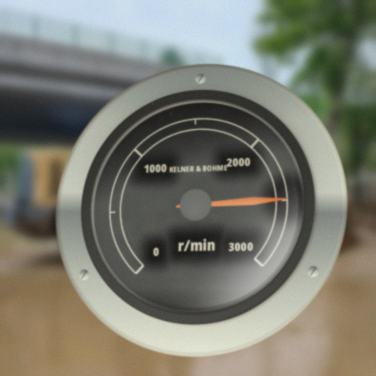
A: 2500 rpm
